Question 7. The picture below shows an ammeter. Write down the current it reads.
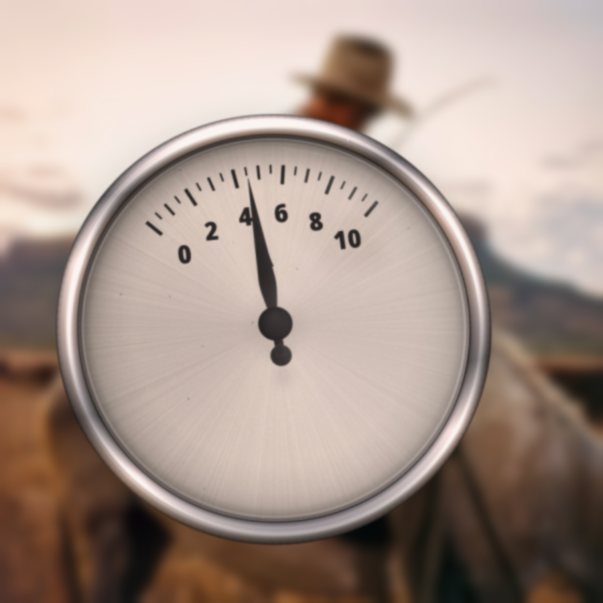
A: 4.5 A
